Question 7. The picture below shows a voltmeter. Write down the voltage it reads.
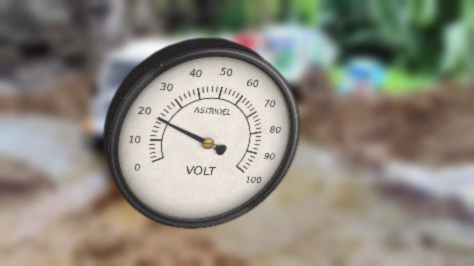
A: 20 V
